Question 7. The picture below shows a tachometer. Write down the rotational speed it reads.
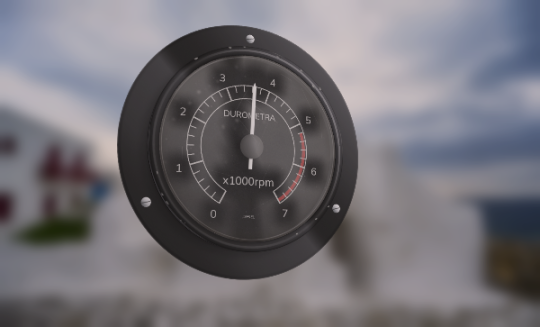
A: 3600 rpm
